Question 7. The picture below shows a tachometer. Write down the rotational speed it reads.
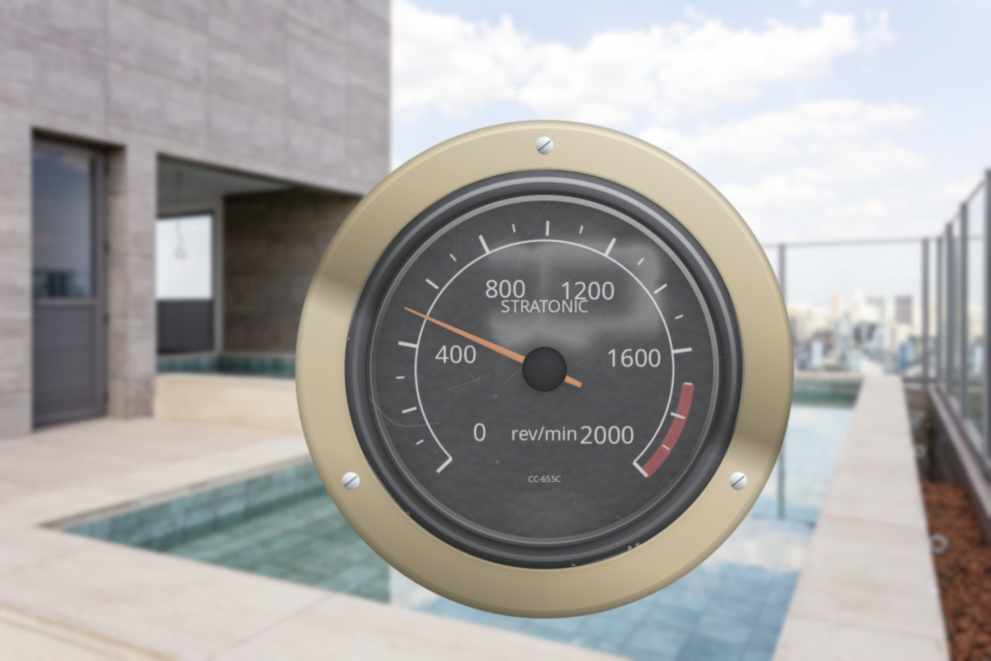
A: 500 rpm
